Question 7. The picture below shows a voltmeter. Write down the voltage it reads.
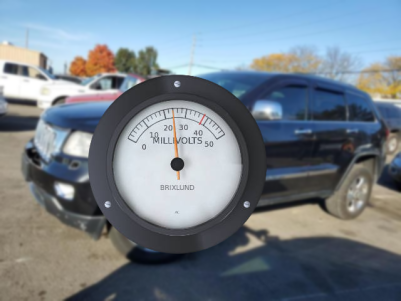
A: 24 mV
